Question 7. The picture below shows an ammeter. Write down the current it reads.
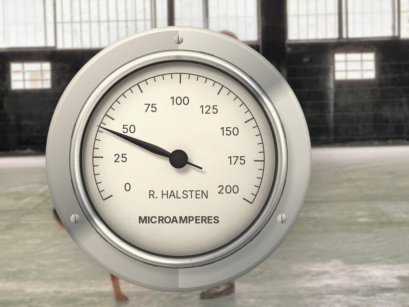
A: 42.5 µA
